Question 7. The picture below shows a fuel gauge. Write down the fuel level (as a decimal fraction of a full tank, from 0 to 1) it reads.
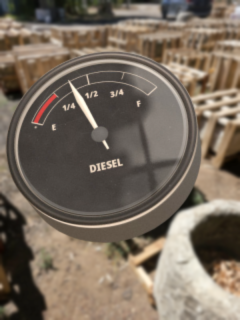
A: 0.375
